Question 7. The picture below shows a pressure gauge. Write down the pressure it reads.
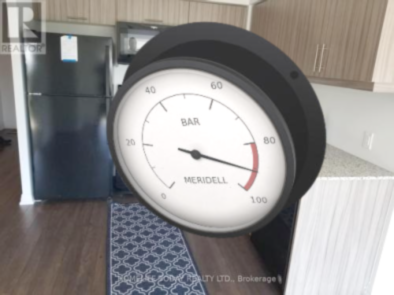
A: 90 bar
